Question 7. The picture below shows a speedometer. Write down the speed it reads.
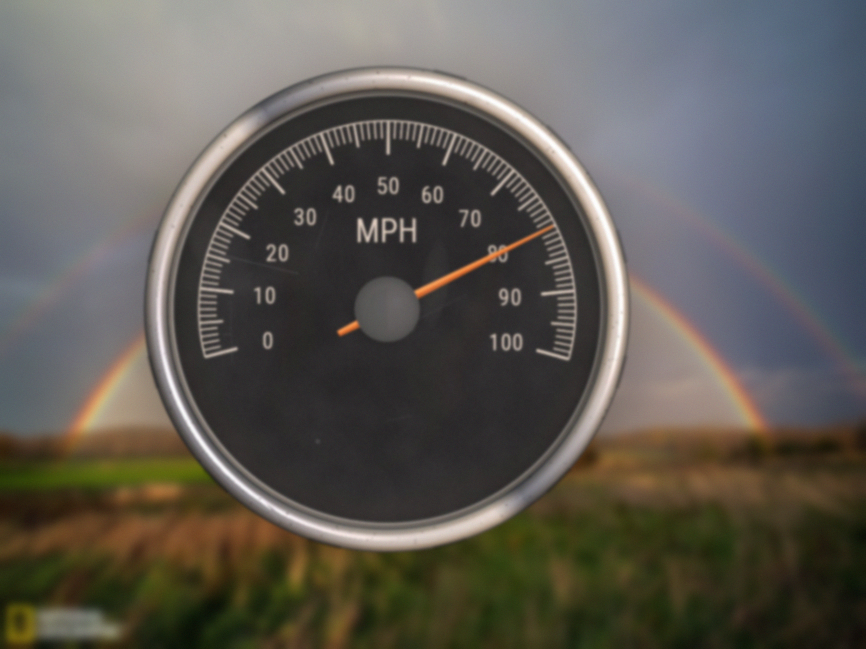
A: 80 mph
